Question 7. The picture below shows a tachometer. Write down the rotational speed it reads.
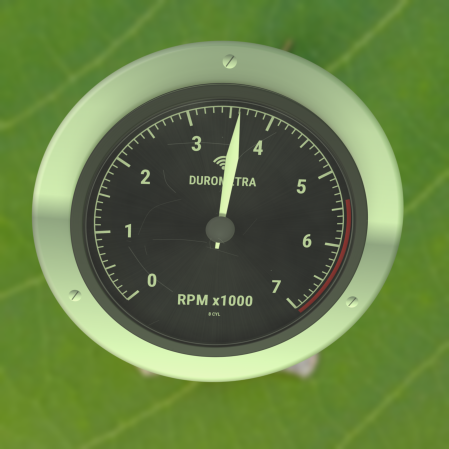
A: 3600 rpm
